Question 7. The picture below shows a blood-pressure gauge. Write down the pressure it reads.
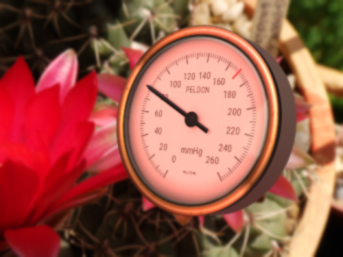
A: 80 mmHg
